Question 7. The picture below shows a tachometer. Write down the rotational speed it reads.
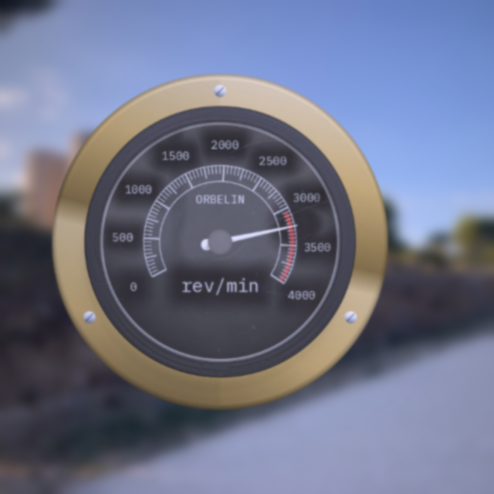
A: 3250 rpm
